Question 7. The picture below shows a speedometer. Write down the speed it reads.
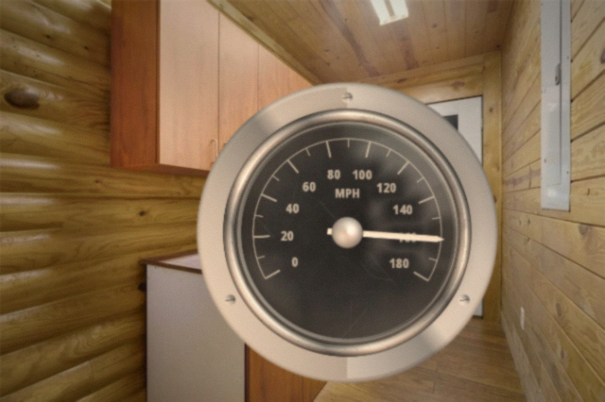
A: 160 mph
